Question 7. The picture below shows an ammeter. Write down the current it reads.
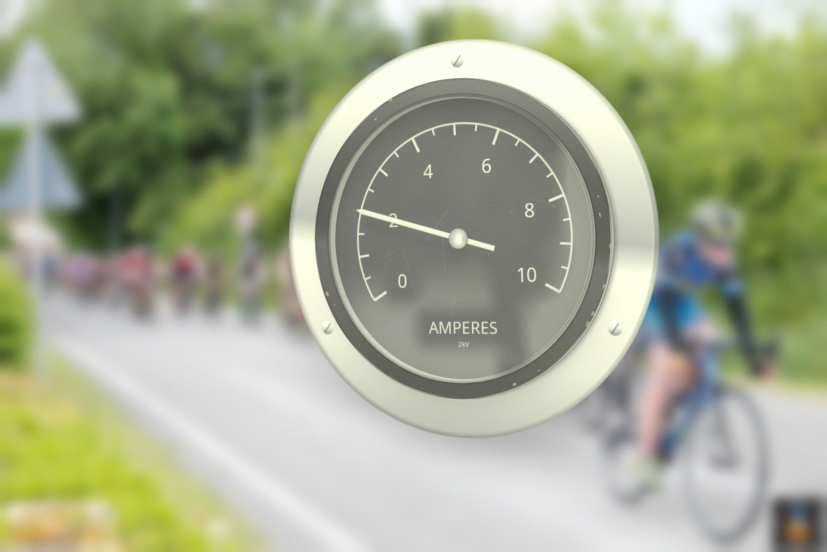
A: 2 A
